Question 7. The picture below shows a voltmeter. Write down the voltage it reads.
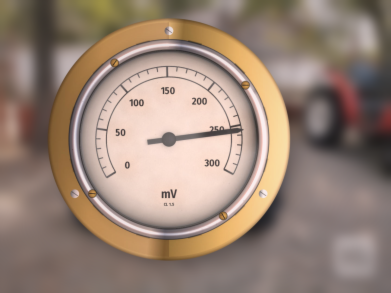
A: 255 mV
